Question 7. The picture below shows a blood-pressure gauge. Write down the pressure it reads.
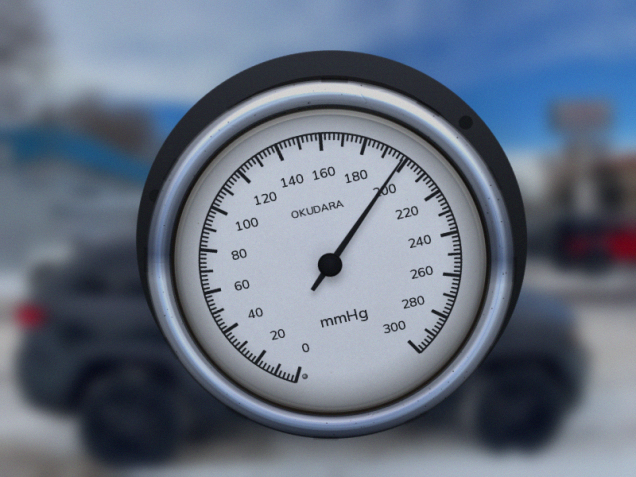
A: 198 mmHg
